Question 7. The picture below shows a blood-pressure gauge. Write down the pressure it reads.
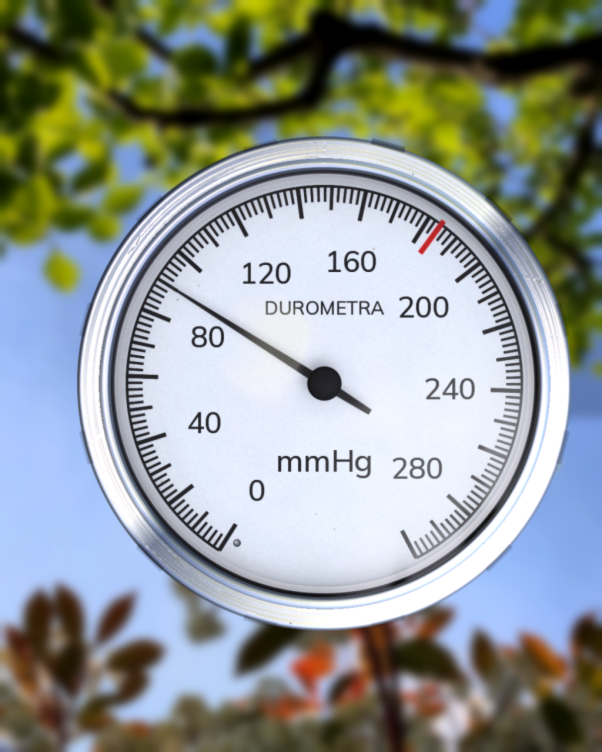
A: 90 mmHg
